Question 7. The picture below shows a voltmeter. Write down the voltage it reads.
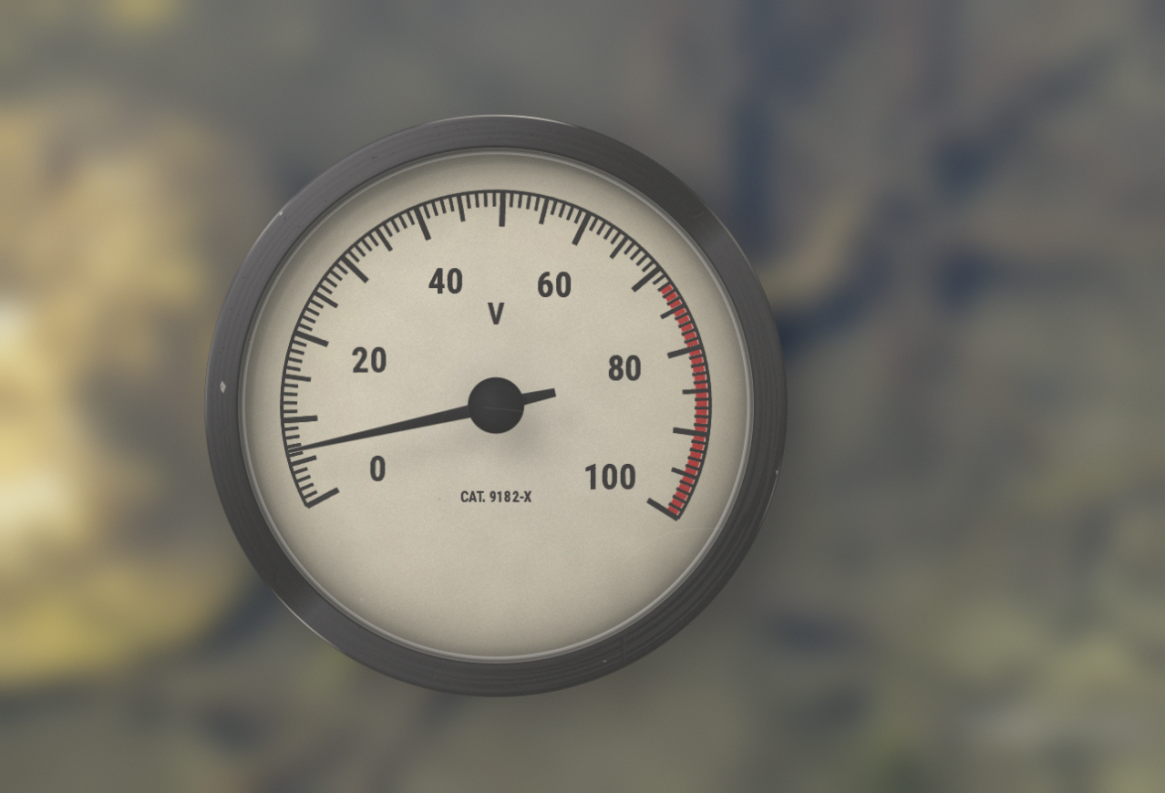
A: 6.5 V
